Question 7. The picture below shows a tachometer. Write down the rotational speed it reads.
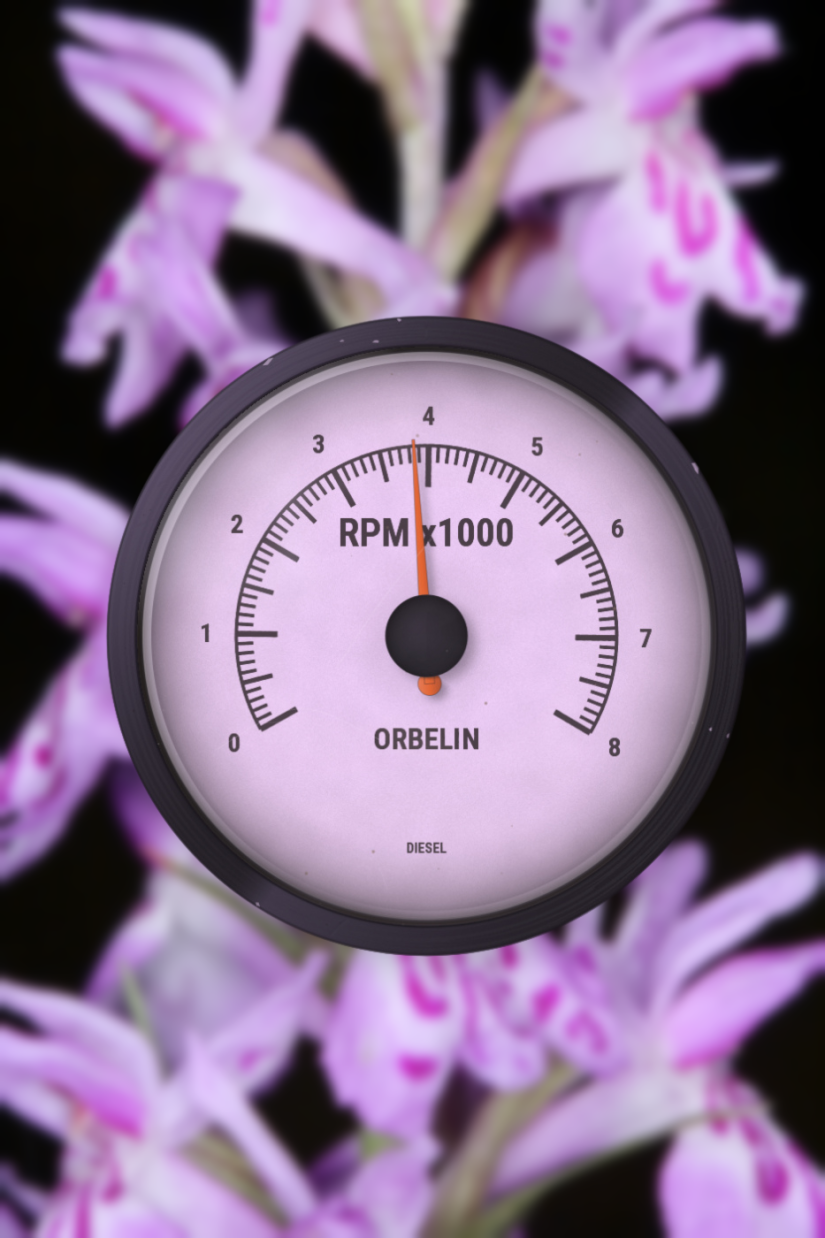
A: 3850 rpm
